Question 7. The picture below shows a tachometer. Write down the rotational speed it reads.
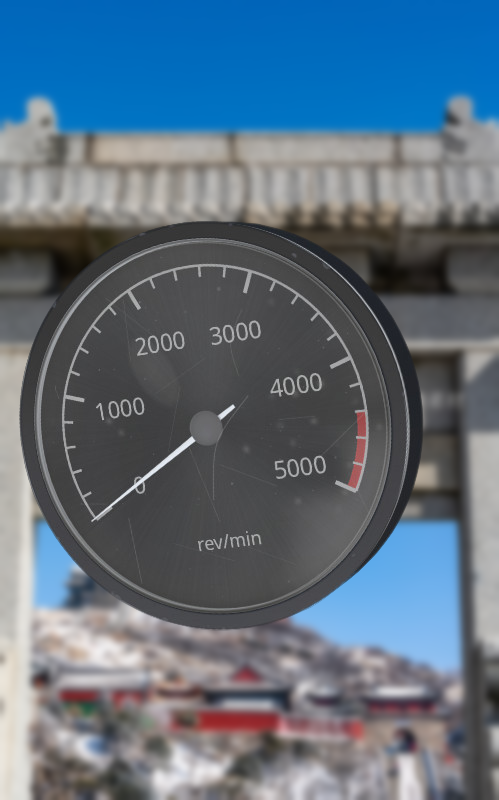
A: 0 rpm
